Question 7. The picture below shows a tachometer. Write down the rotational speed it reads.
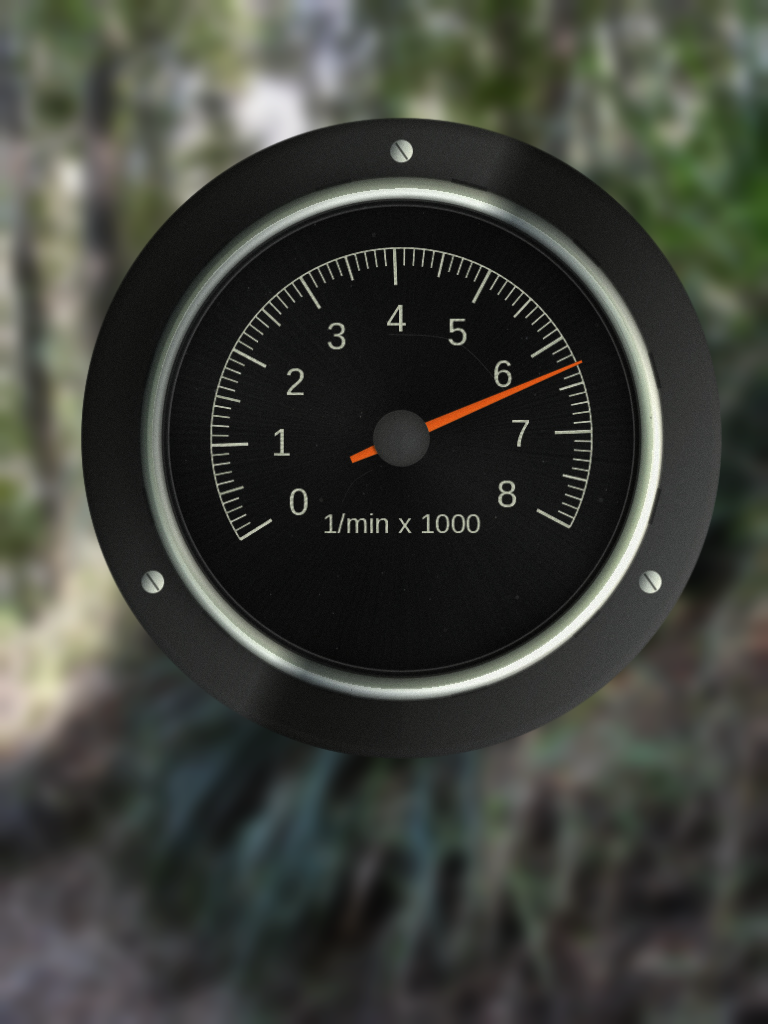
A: 6300 rpm
